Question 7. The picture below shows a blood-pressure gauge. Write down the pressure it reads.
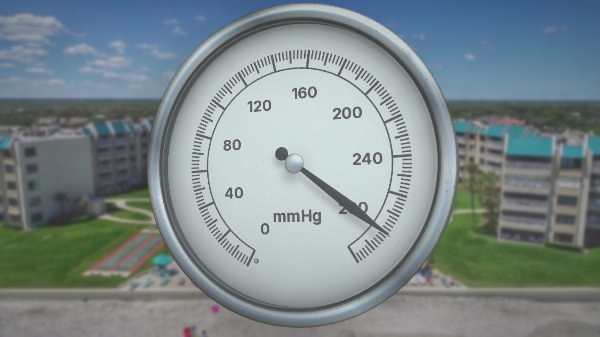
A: 280 mmHg
